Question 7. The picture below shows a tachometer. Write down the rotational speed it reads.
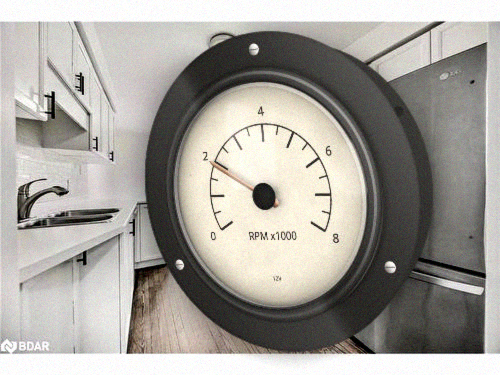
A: 2000 rpm
